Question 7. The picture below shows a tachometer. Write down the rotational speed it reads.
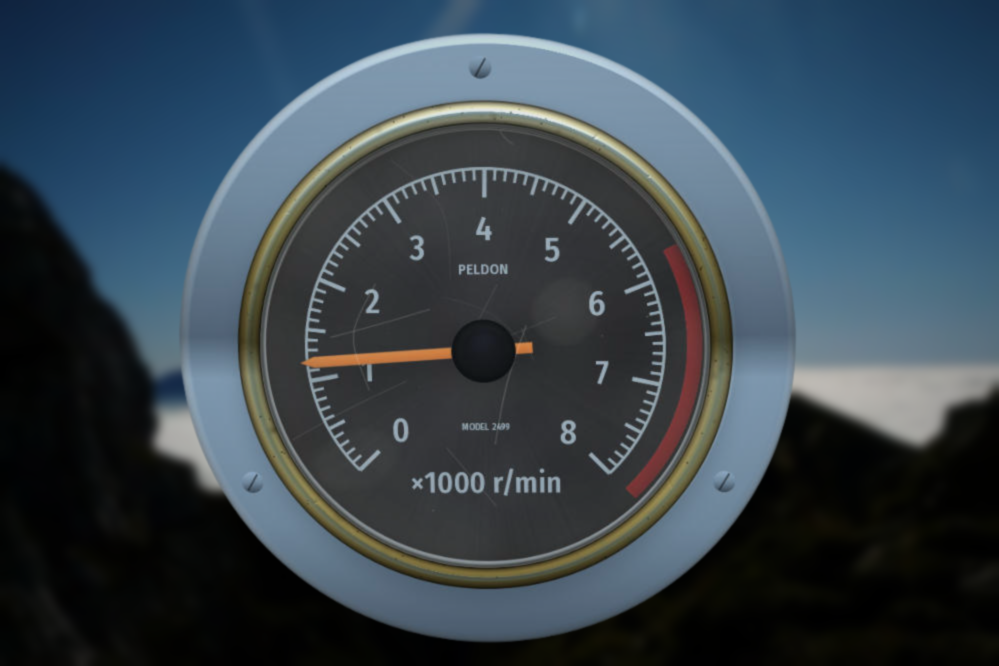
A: 1200 rpm
